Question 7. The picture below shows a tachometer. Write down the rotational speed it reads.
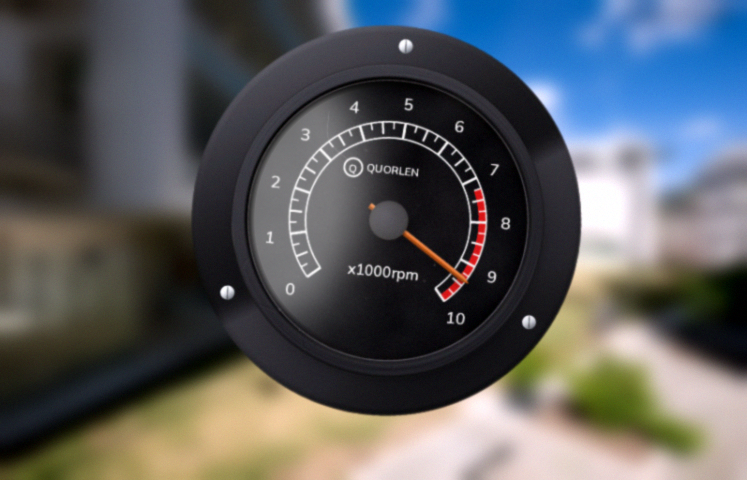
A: 9375 rpm
